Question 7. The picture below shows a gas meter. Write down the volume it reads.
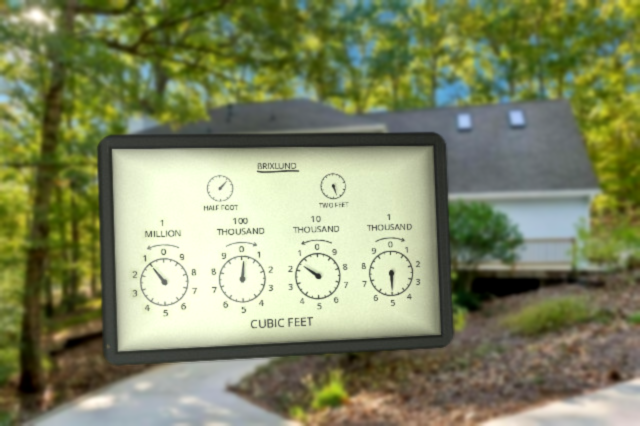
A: 101500 ft³
